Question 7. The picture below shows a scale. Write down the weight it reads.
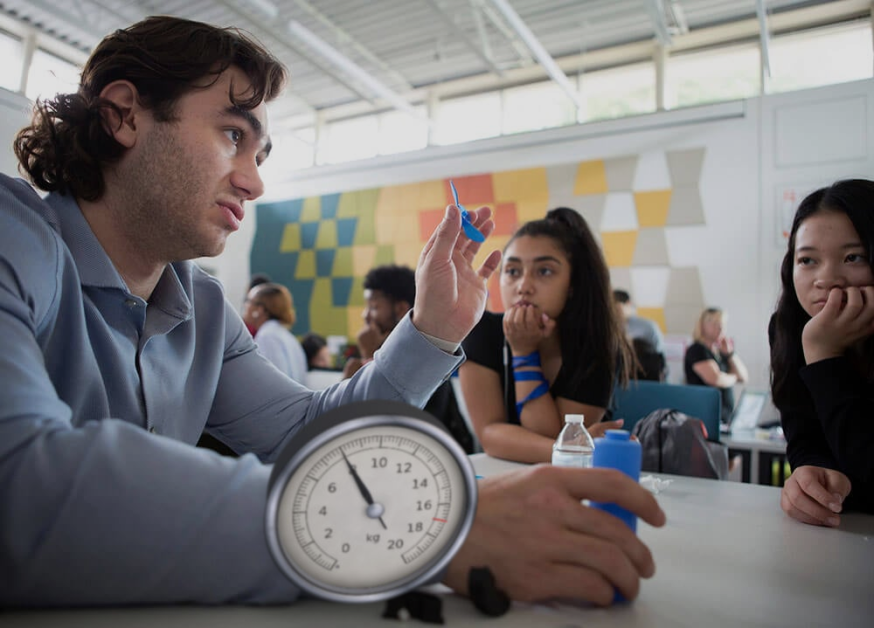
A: 8 kg
